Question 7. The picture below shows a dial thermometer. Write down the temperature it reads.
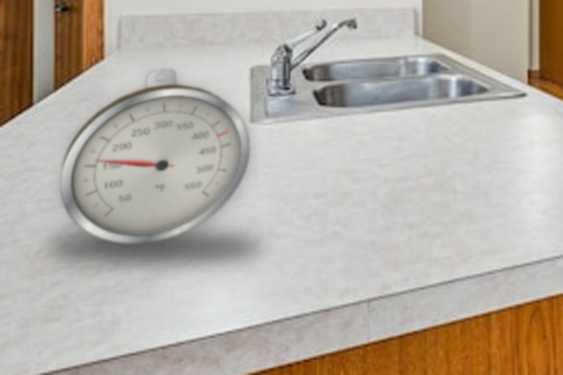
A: 162.5 °F
